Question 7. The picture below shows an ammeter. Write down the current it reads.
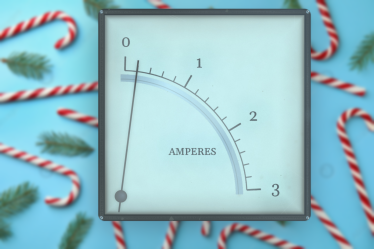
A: 0.2 A
